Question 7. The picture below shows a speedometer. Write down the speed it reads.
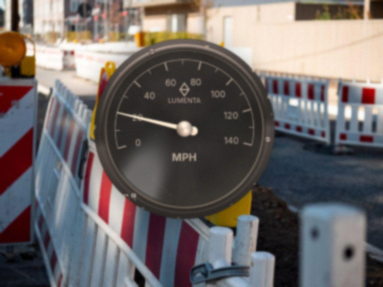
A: 20 mph
